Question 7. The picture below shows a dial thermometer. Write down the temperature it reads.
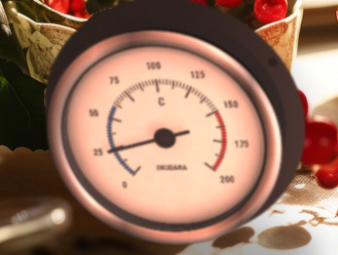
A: 25 °C
